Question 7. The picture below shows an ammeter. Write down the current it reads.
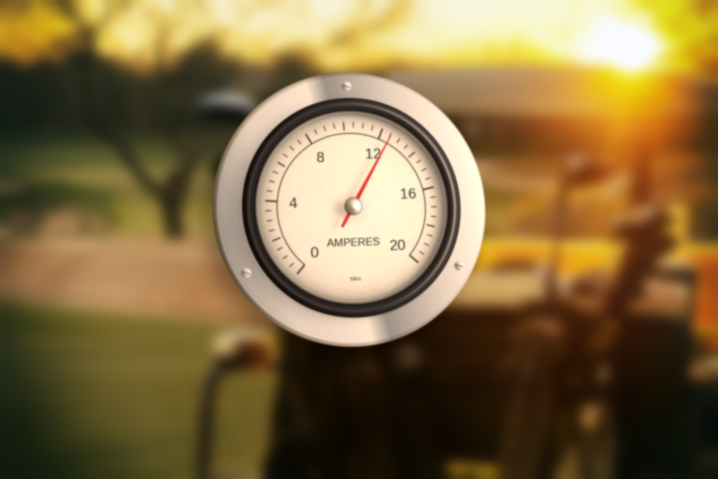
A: 12.5 A
